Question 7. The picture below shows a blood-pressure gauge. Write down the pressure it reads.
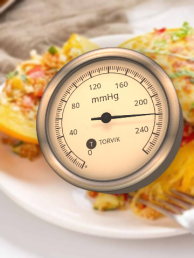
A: 220 mmHg
